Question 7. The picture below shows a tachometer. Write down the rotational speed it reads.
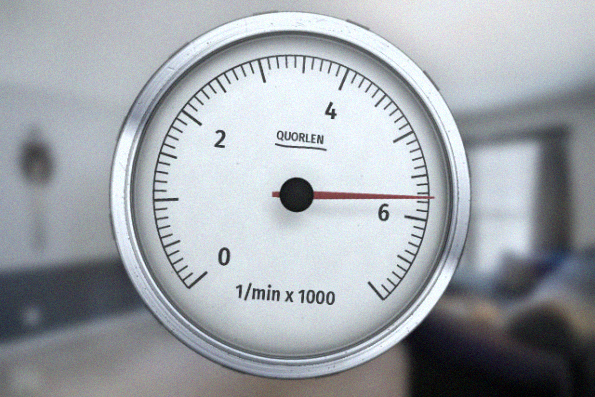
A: 5750 rpm
